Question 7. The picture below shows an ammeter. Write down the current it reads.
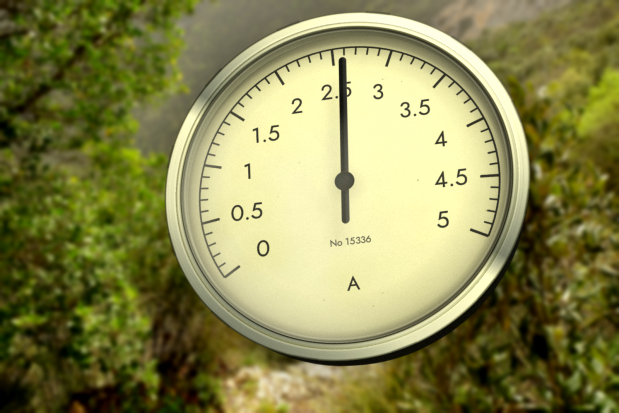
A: 2.6 A
